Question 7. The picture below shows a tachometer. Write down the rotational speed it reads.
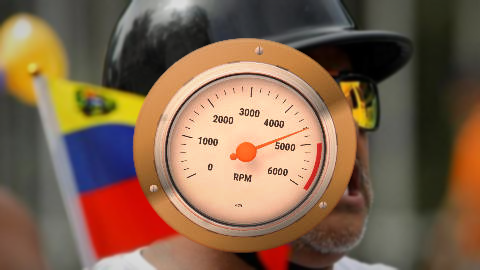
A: 4600 rpm
